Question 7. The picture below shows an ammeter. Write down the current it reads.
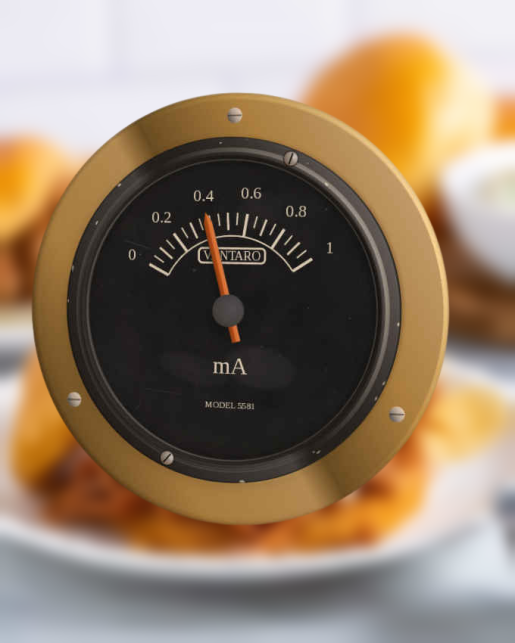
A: 0.4 mA
